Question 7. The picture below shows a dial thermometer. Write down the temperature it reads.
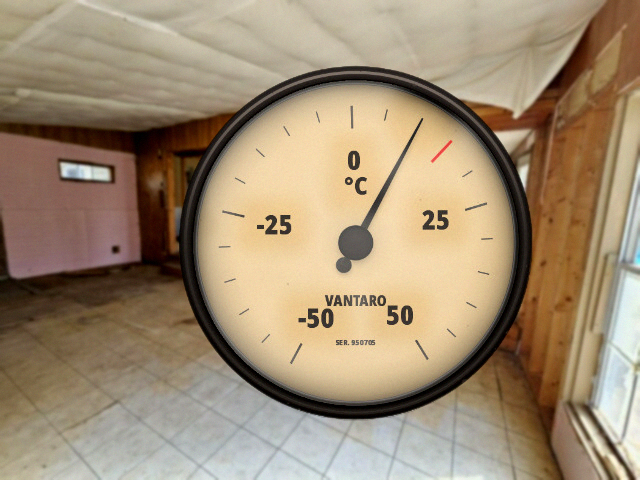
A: 10 °C
